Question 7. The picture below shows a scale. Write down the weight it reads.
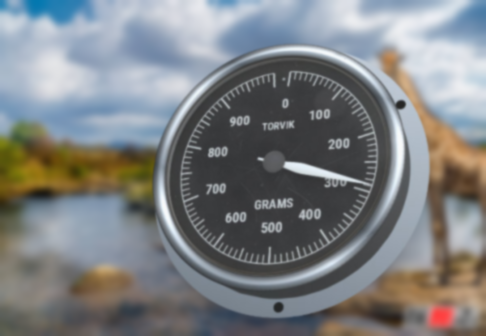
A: 290 g
